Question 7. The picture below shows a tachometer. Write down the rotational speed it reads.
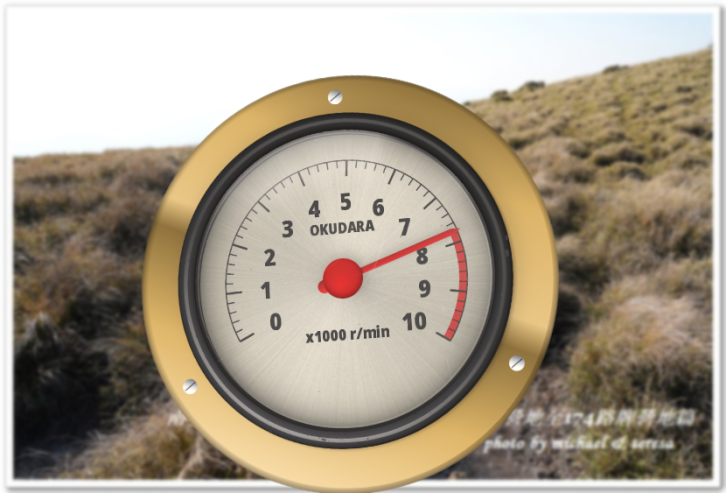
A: 7800 rpm
